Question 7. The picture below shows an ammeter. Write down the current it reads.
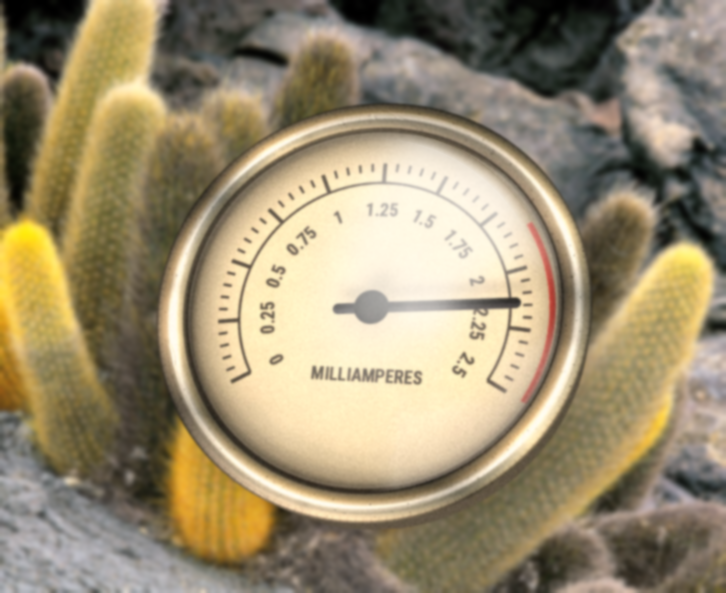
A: 2.15 mA
